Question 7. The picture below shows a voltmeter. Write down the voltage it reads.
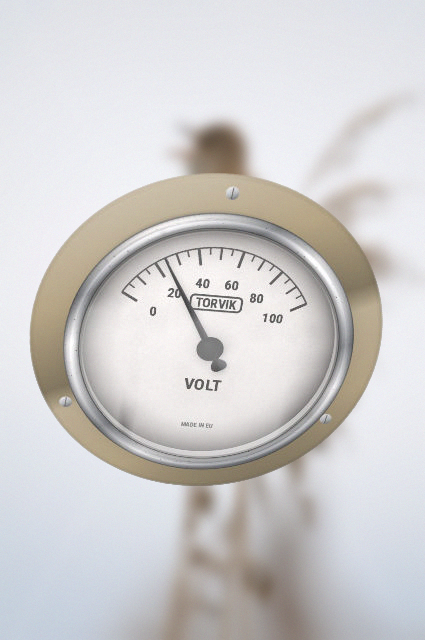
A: 25 V
